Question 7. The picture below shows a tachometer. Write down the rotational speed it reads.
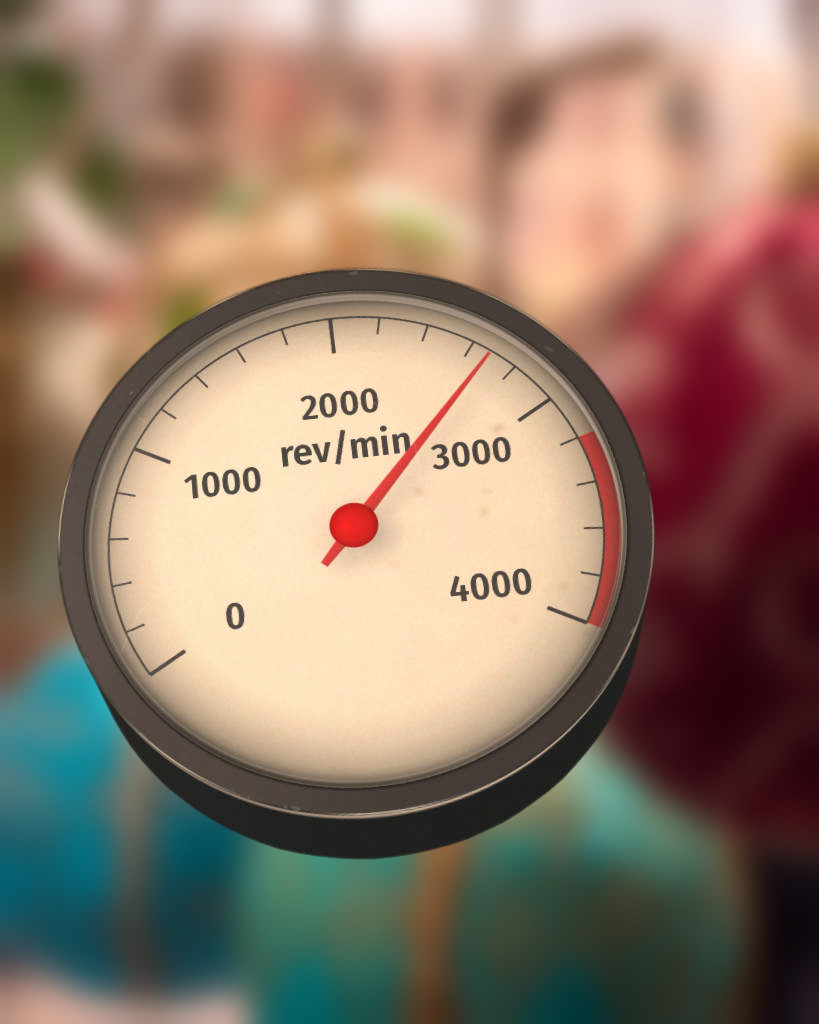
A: 2700 rpm
